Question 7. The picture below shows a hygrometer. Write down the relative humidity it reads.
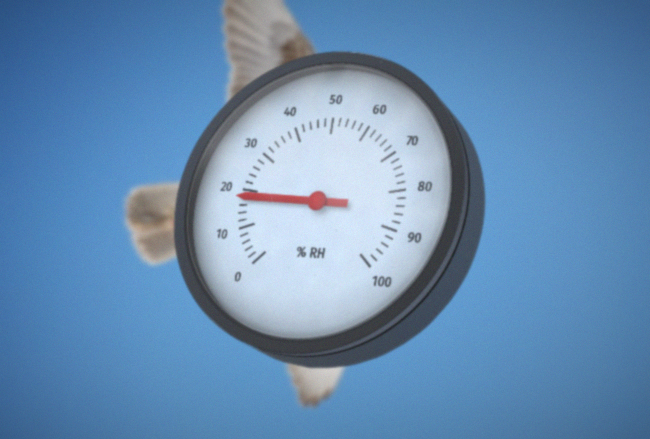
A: 18 %
